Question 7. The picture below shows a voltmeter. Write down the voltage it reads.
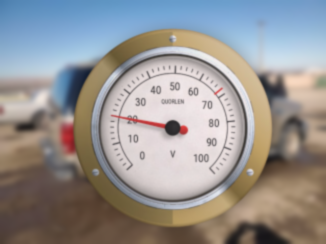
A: 20 V
